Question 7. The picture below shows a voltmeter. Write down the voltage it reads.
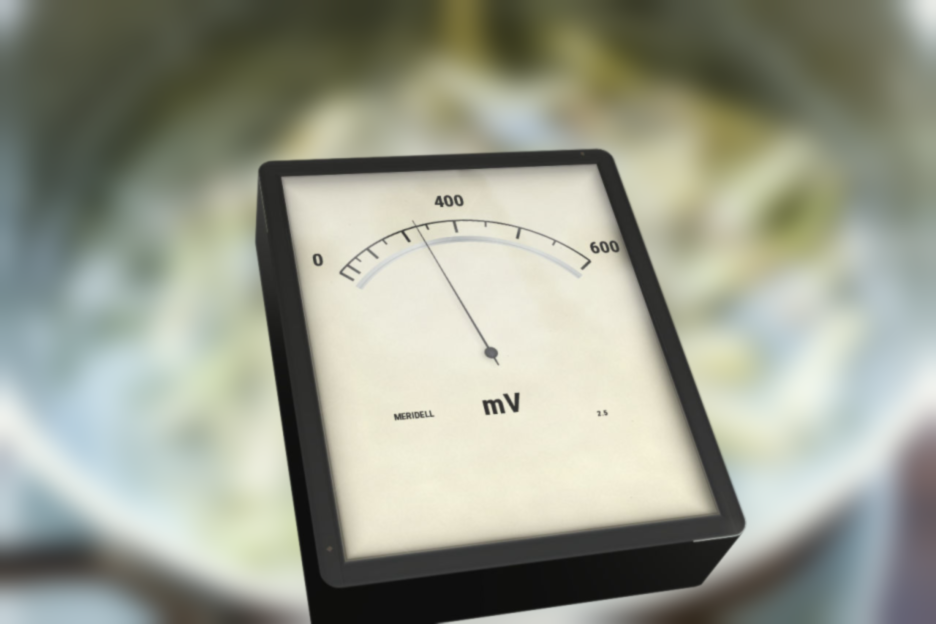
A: 325 mV
